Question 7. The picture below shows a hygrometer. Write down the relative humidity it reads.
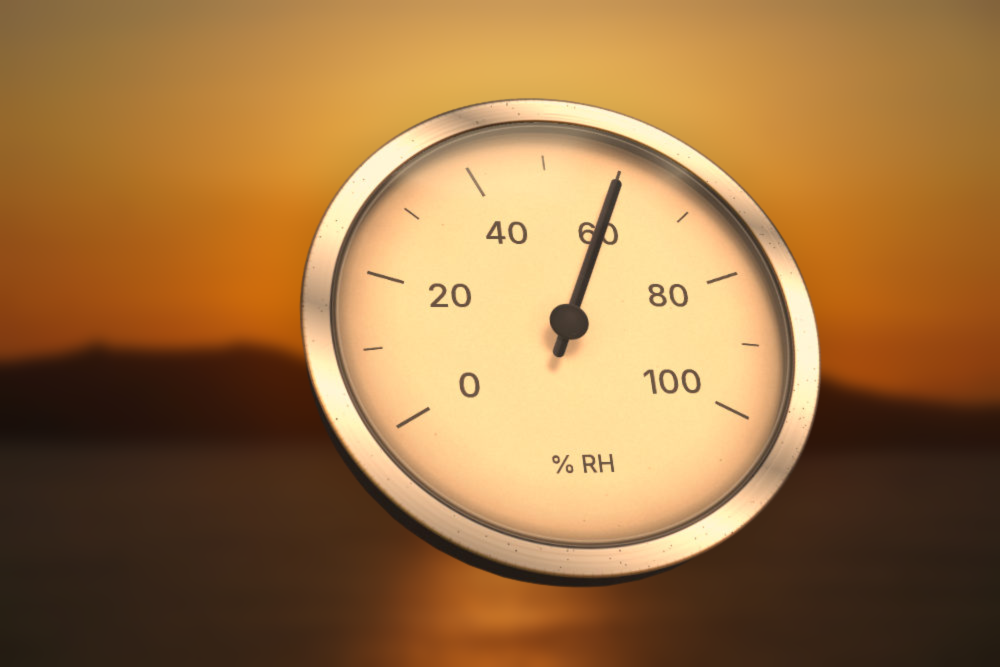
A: 60 %
